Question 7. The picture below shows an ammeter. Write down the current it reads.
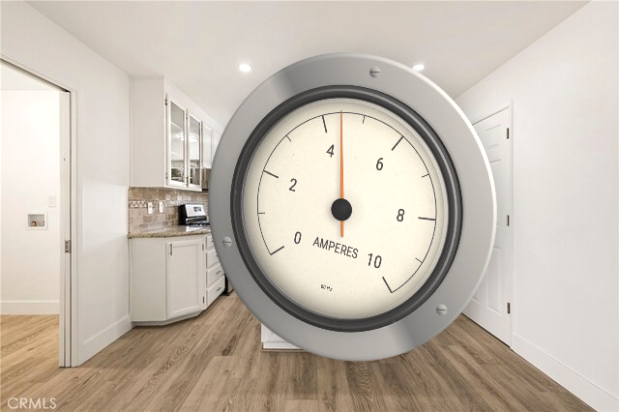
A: 4.5 A
